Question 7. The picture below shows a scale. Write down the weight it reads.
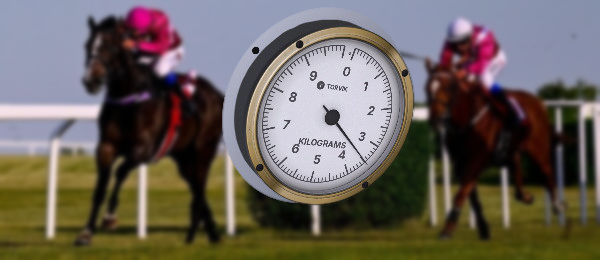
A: 3.5 kg
